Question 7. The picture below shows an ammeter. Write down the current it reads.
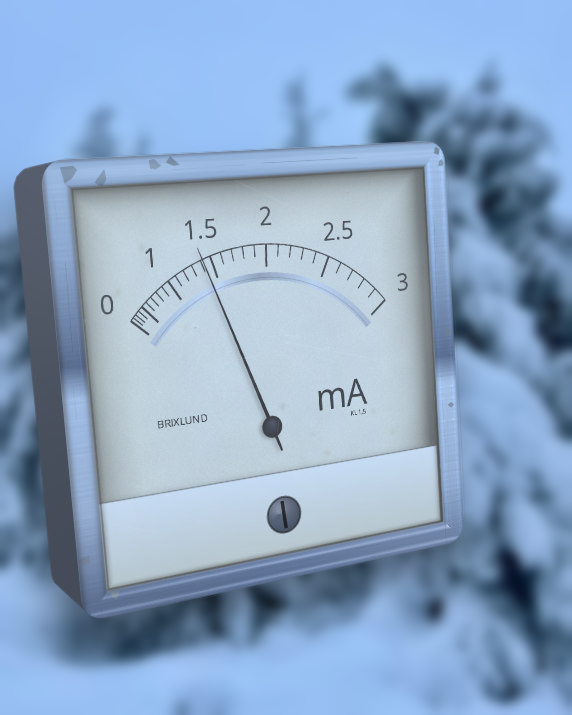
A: 1.4 mA
